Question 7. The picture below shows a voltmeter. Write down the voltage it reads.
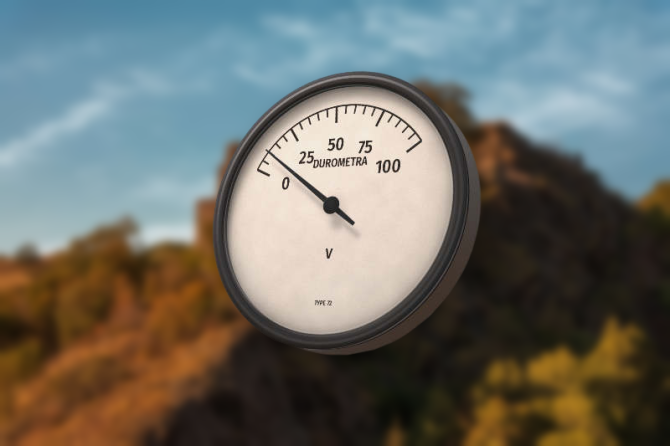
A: 10 V
